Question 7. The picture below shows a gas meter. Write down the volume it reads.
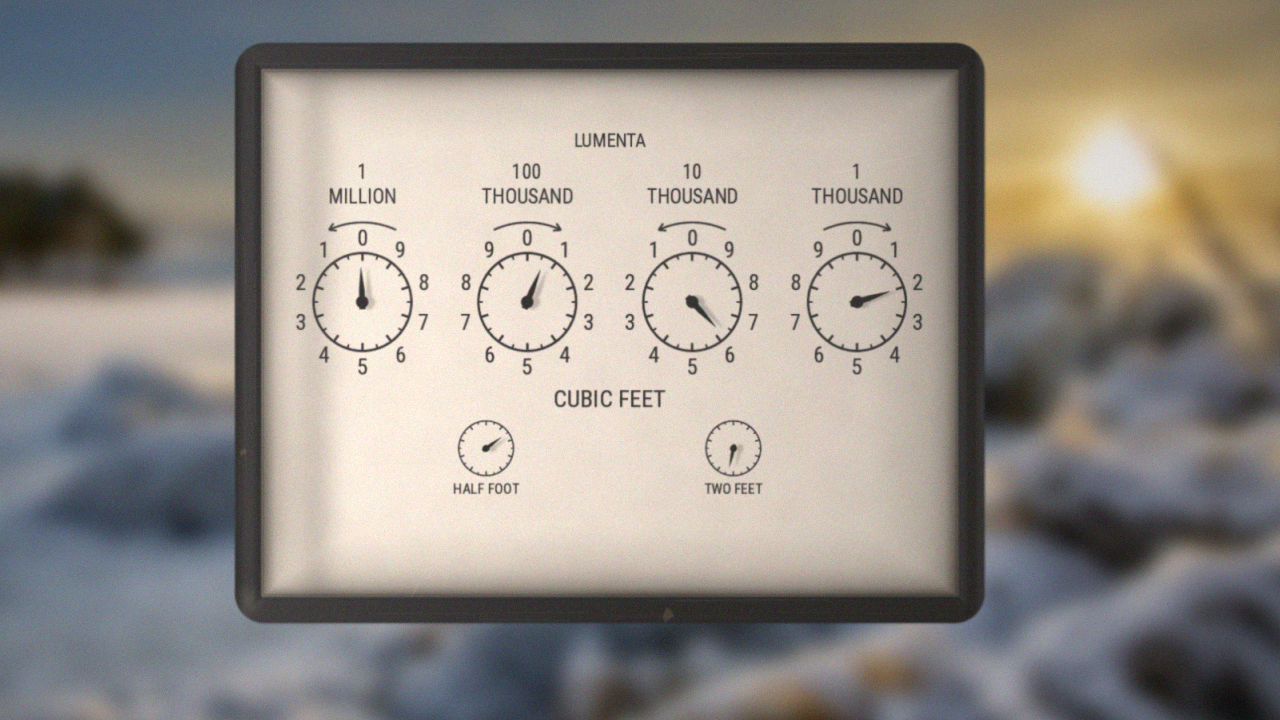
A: 6200 ft³
